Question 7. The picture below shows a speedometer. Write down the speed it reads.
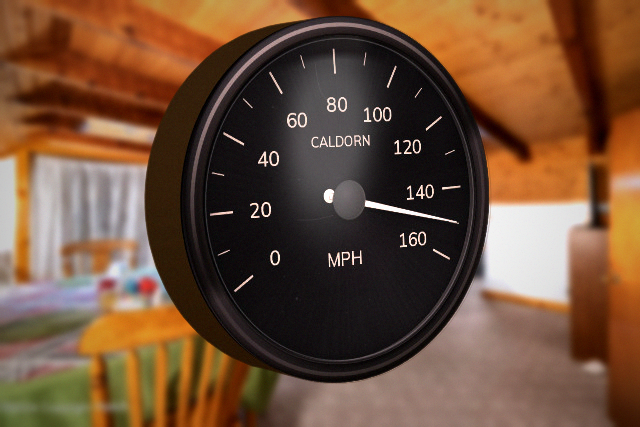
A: 150 mph
